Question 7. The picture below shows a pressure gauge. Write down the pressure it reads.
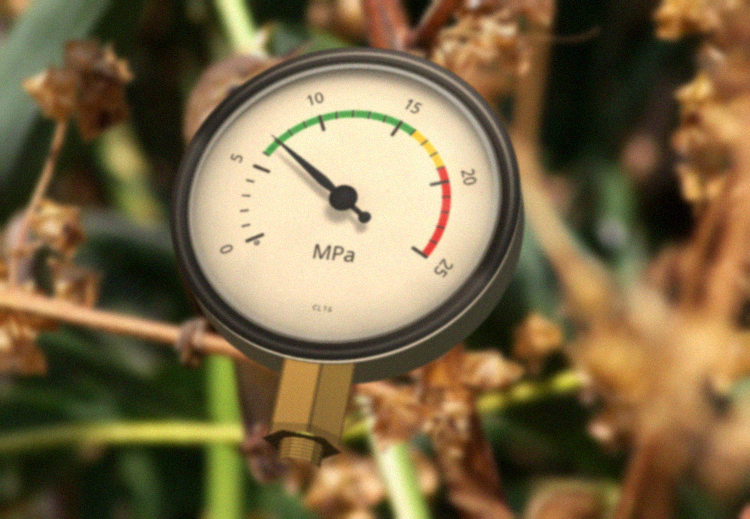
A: 7 MPa
